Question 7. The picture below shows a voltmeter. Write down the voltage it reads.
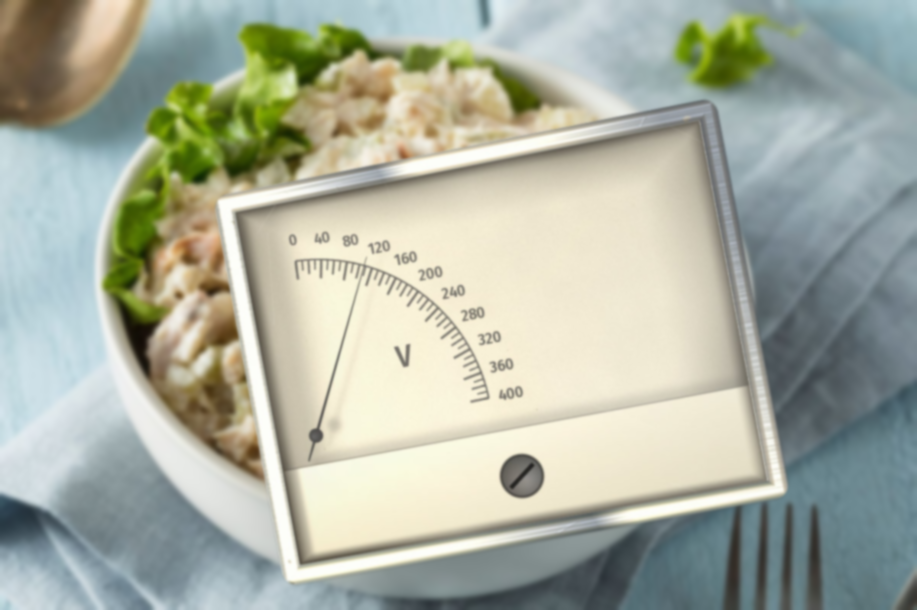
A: 110 V
